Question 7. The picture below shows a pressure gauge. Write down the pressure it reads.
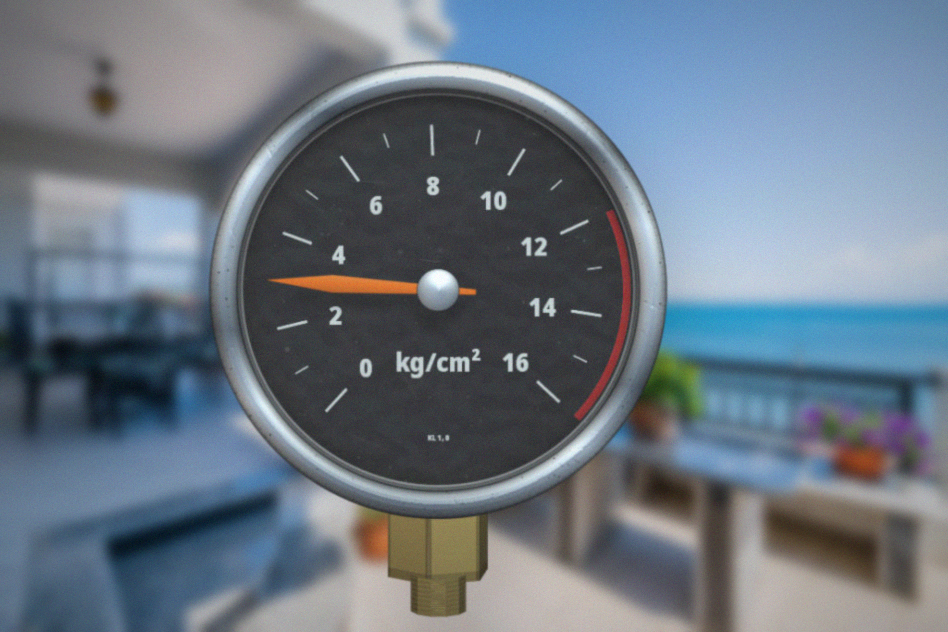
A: 3 kg/cm²
